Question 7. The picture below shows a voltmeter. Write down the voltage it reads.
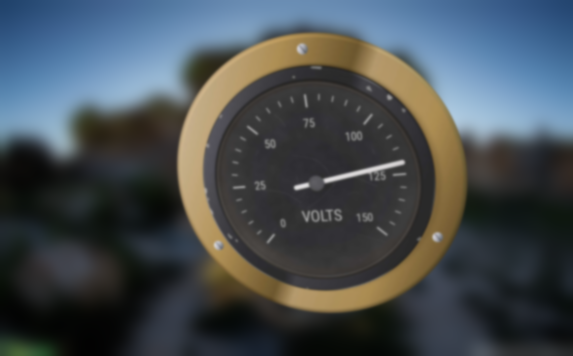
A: 120 V
